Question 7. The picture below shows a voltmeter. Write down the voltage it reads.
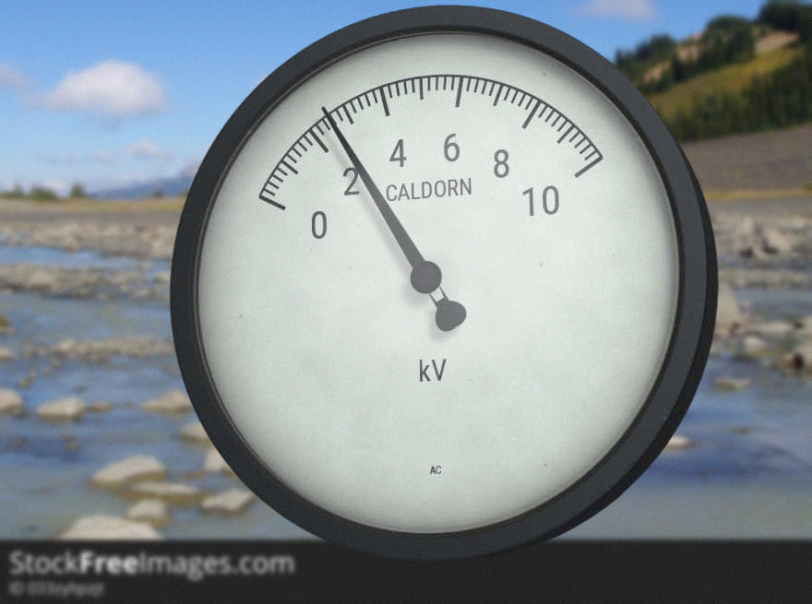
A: 2.6 kV
